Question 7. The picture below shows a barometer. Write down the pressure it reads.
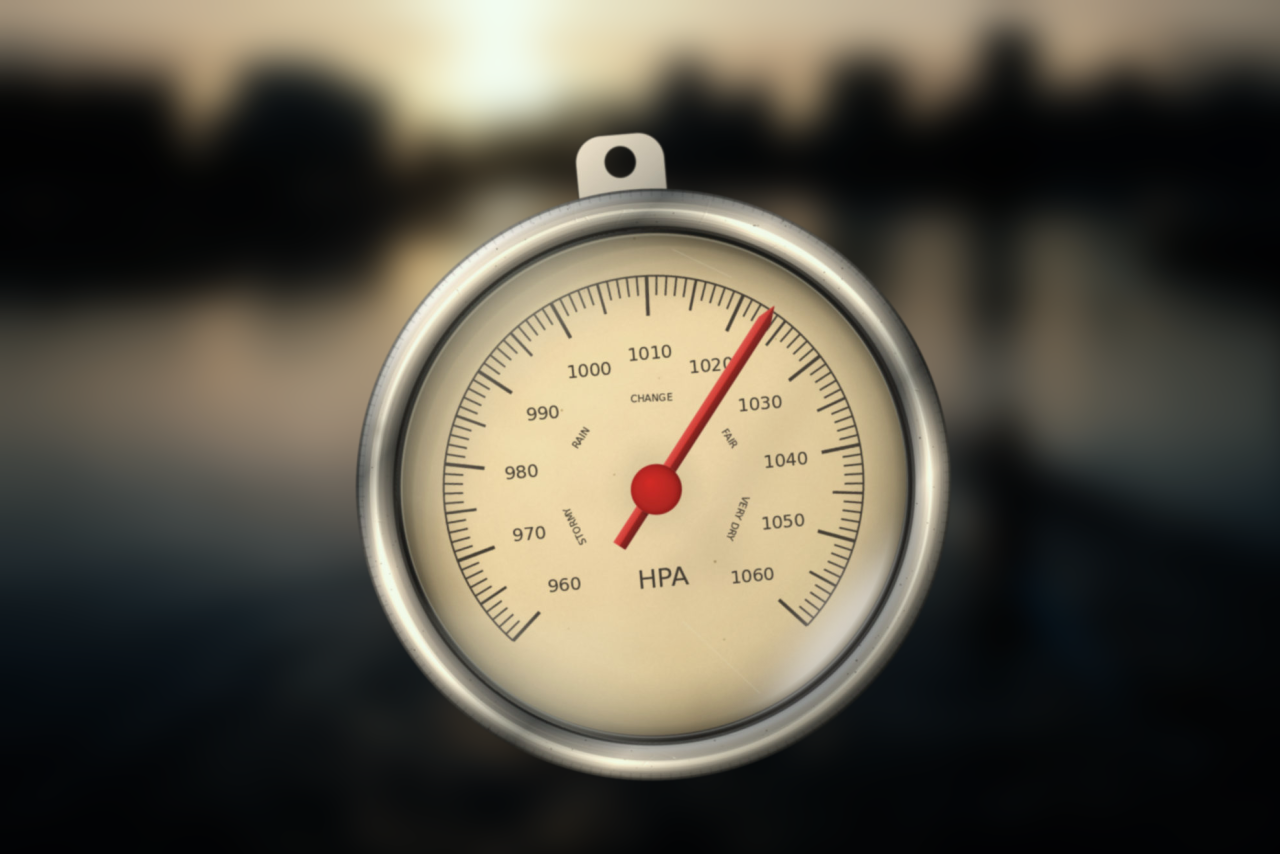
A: 1023 hPa
